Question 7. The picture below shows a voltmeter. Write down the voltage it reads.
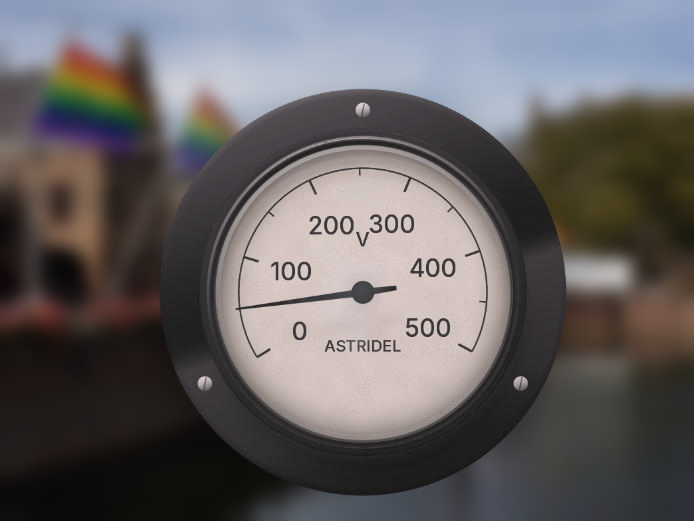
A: 50 V
